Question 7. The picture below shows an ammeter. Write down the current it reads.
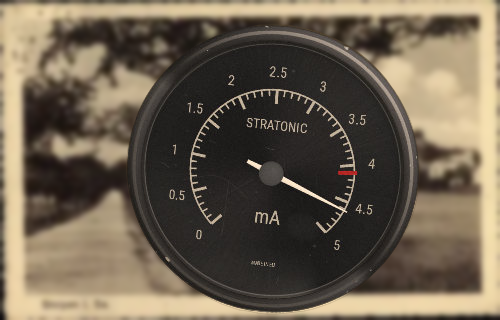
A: 4.6 mA
